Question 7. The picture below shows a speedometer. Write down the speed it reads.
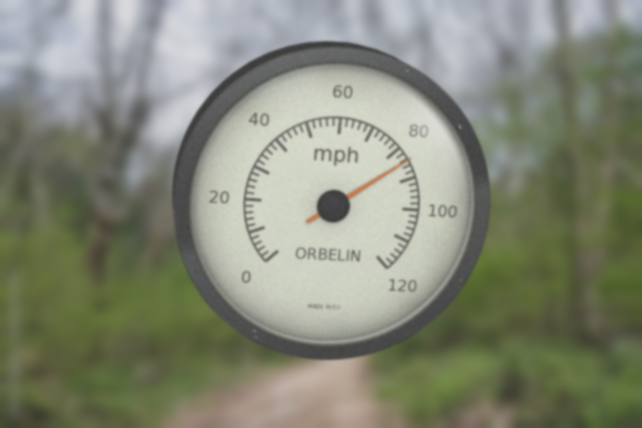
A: 84 mph
